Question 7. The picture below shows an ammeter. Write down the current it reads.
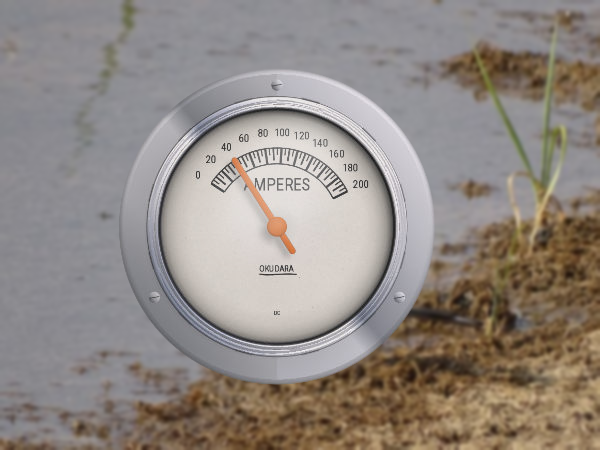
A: 40 A
